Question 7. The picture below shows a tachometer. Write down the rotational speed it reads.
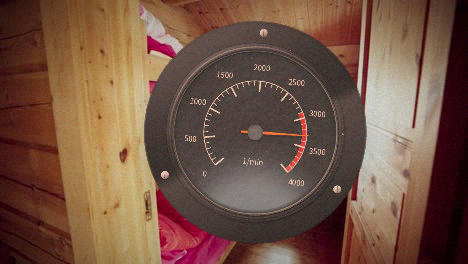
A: 3300 rpm
